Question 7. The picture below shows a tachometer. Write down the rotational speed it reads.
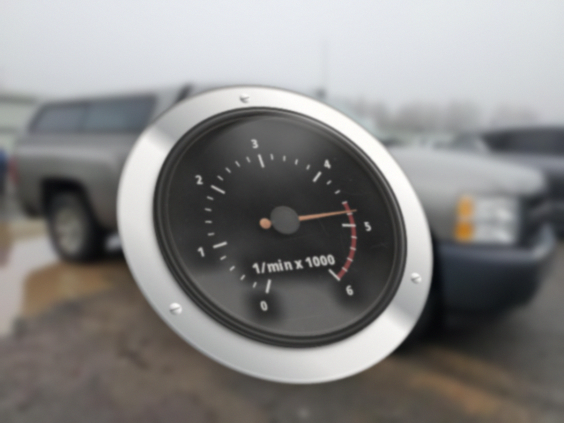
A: 4800 rpm
